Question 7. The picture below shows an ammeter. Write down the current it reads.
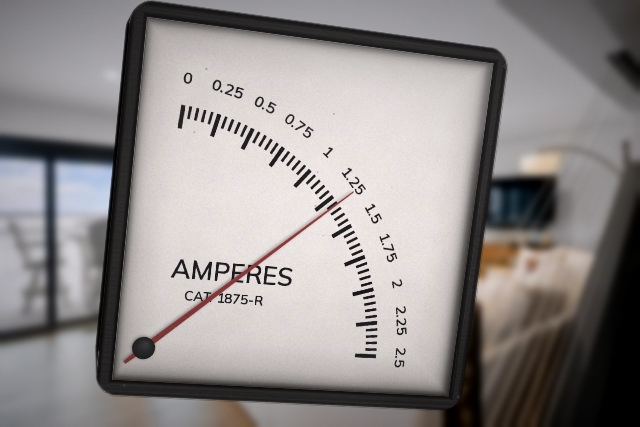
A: 1.3 A
